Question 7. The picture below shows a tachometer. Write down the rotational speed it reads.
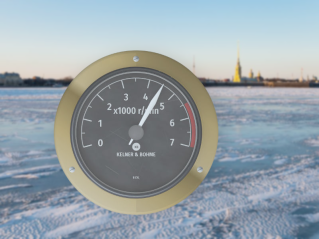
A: 4500 rpm
